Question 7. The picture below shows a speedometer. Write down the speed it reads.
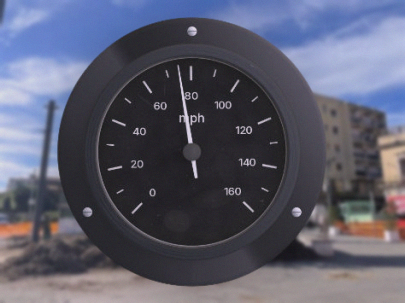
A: 75 mph
